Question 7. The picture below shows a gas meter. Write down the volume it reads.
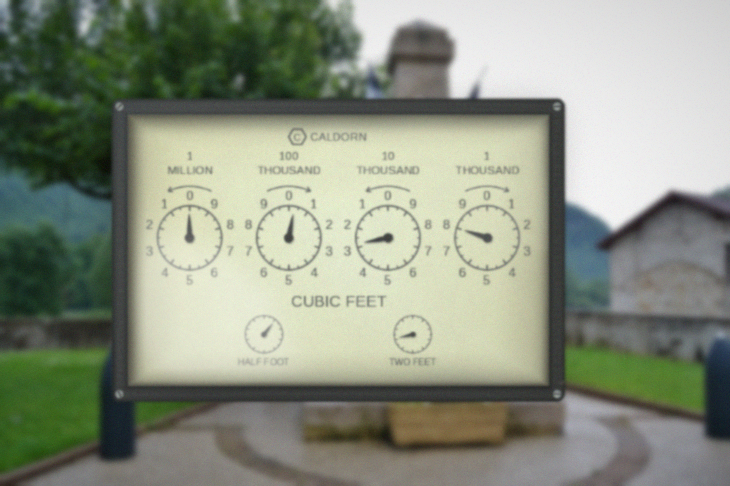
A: 2800 ft³
